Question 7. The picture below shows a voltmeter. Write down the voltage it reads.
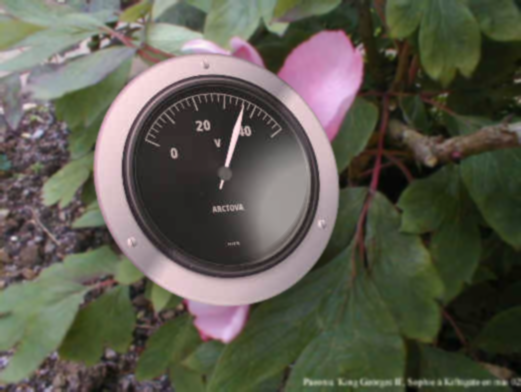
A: 36 V
